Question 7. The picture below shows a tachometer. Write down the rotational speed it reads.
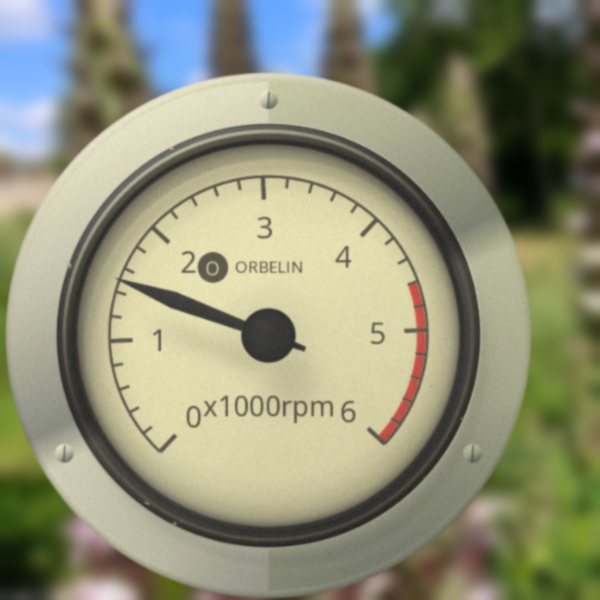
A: 1500 rpm
